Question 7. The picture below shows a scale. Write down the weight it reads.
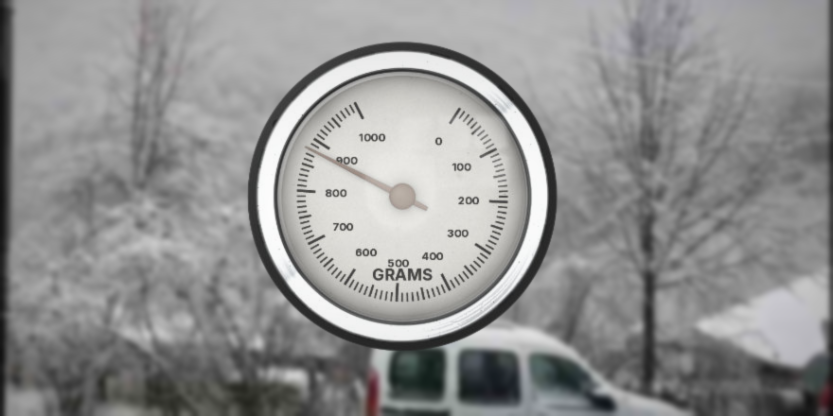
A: 880 g
